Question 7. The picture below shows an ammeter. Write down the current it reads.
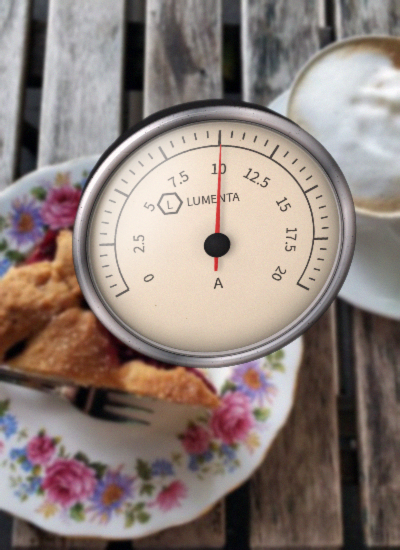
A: 10 A
